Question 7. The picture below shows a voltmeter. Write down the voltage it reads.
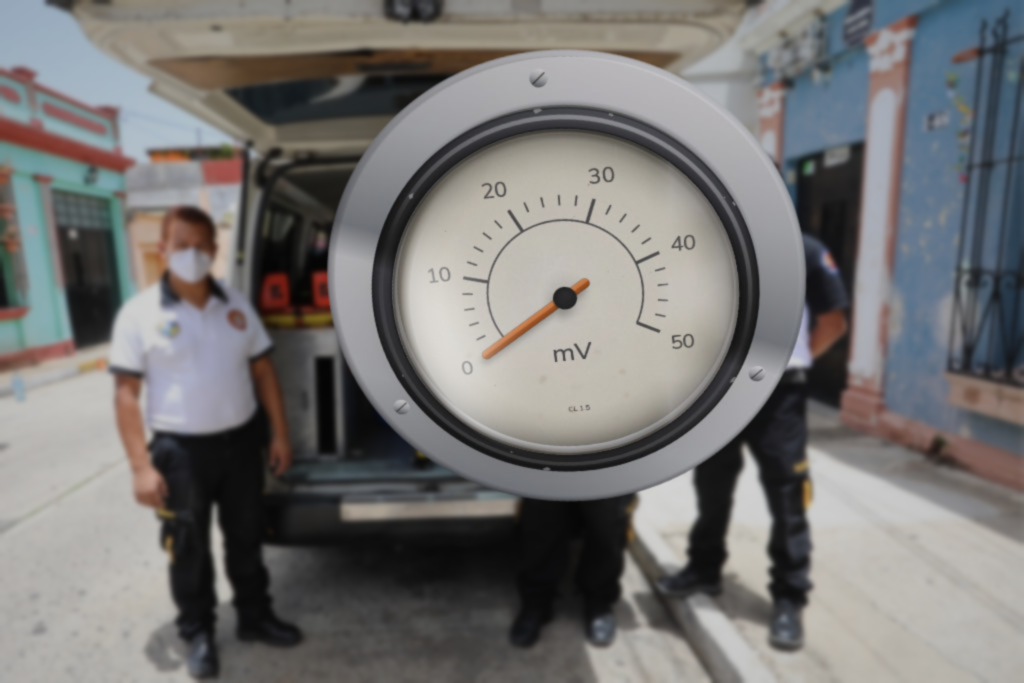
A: 0 mV
